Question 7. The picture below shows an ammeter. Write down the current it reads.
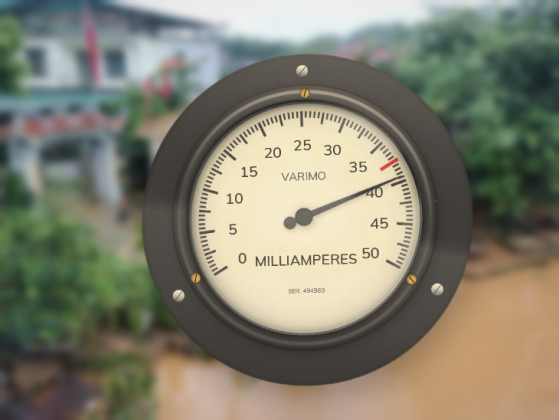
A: 39.5 mA
